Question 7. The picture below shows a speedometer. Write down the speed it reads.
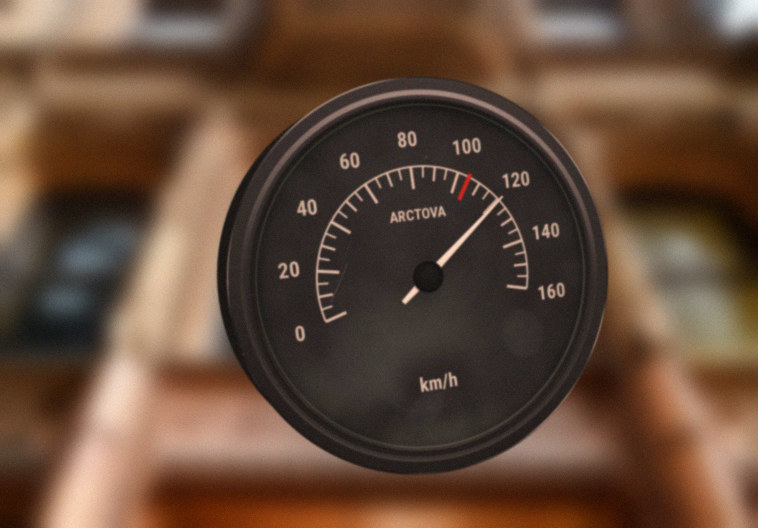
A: 120 km/h
